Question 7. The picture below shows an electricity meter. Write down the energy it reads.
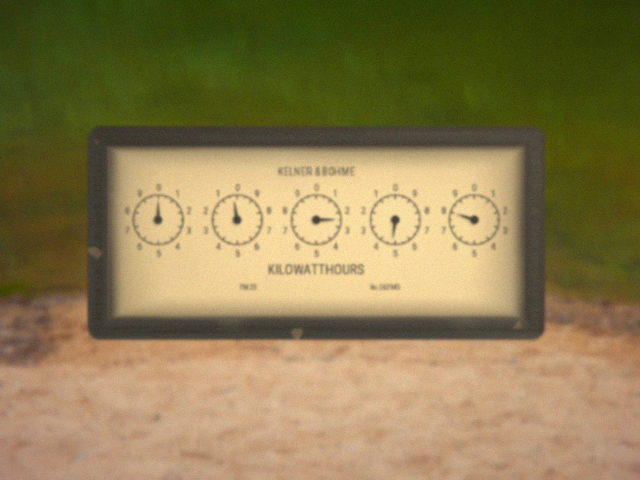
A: 248 kWh
